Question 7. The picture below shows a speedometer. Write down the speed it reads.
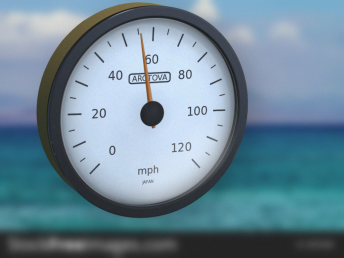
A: 55 mph
